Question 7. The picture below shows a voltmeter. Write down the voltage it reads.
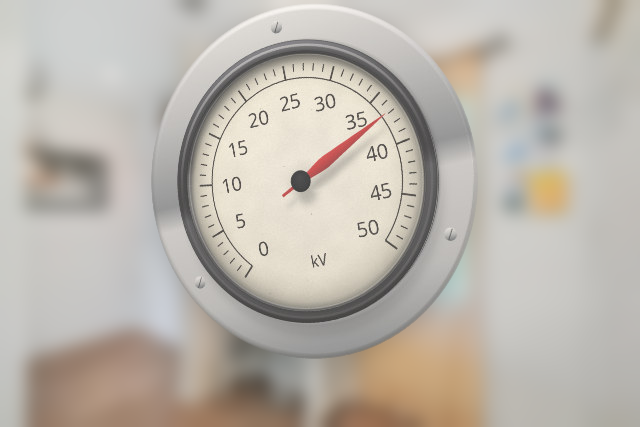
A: 37 kV
